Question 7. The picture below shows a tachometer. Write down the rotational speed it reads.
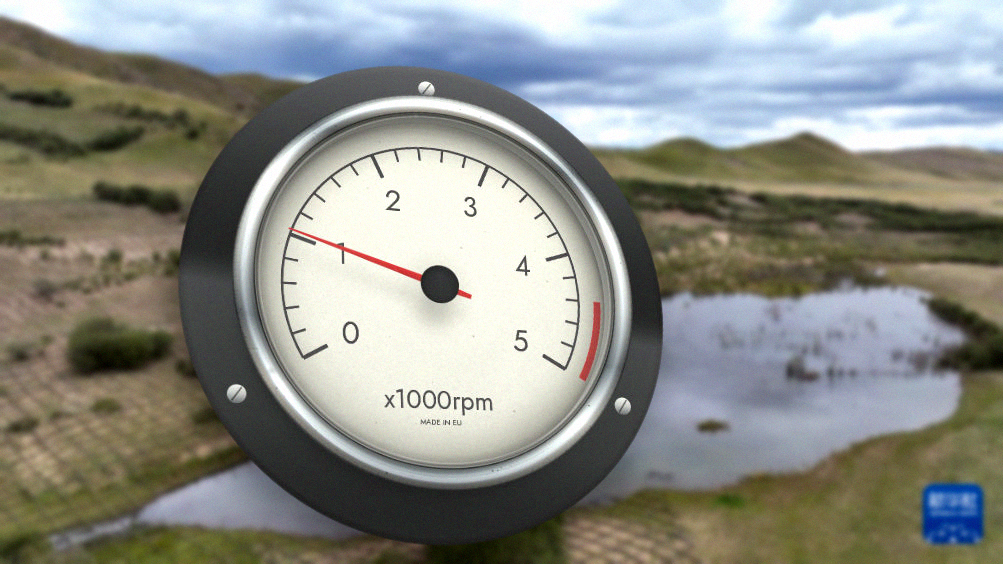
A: 1000 rpm
